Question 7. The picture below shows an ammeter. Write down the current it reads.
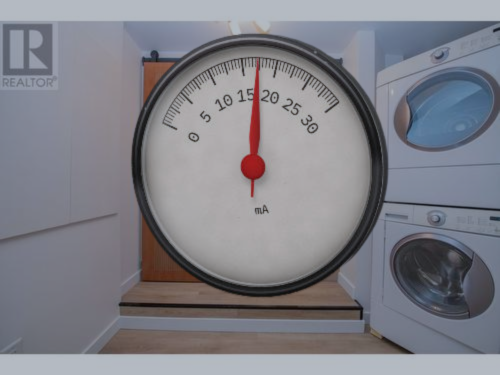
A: 17.5 mA
